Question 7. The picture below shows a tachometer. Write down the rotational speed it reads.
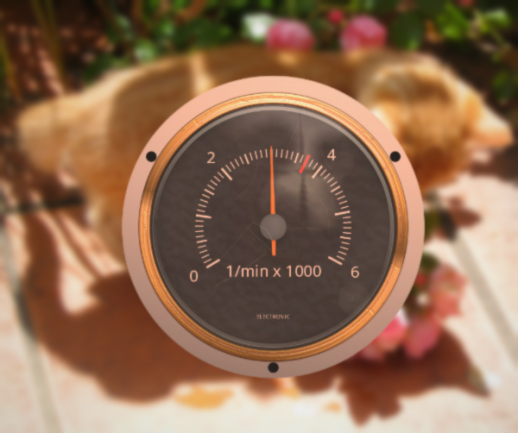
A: 3000 rpm
